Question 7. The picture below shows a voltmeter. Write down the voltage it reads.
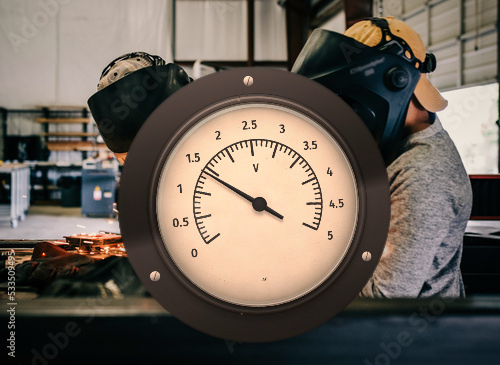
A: 1.4 V
